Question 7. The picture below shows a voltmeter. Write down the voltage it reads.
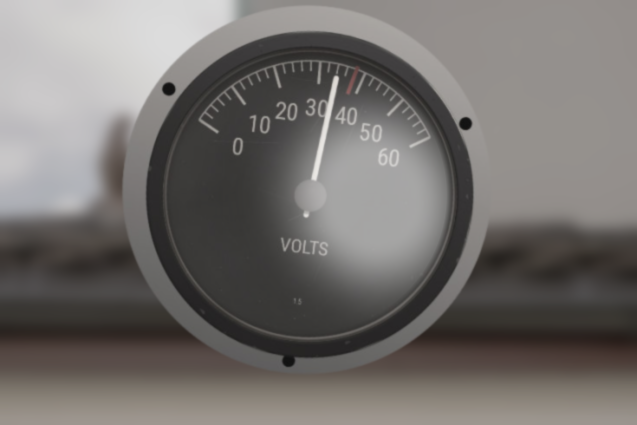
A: 34 V
